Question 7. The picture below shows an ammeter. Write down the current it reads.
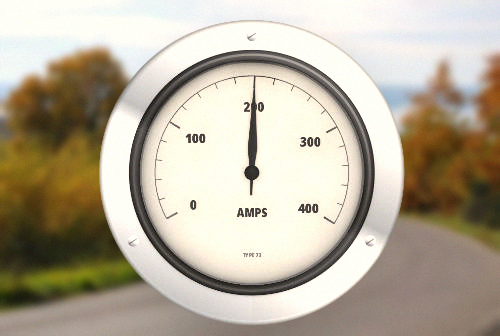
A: 200 A
